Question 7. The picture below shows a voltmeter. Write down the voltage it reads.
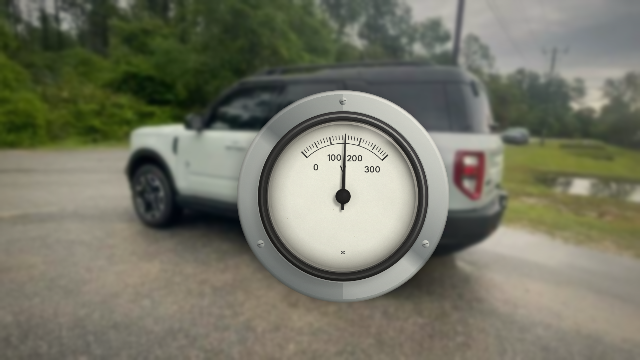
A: 150 V
